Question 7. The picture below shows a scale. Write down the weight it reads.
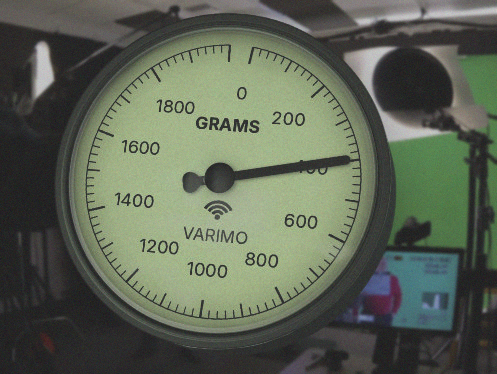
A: 400 g
